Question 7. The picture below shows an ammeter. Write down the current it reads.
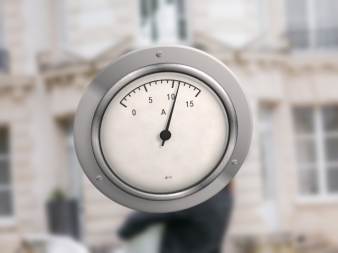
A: 11 A
